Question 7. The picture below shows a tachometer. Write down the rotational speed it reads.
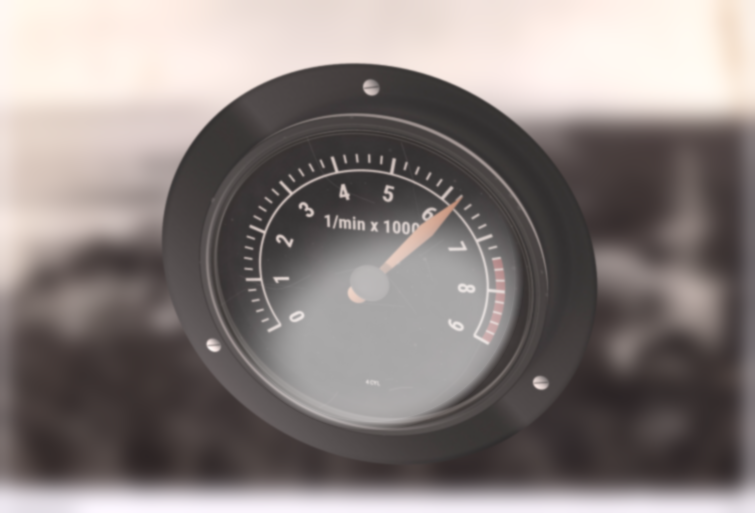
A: 6200 rpm
